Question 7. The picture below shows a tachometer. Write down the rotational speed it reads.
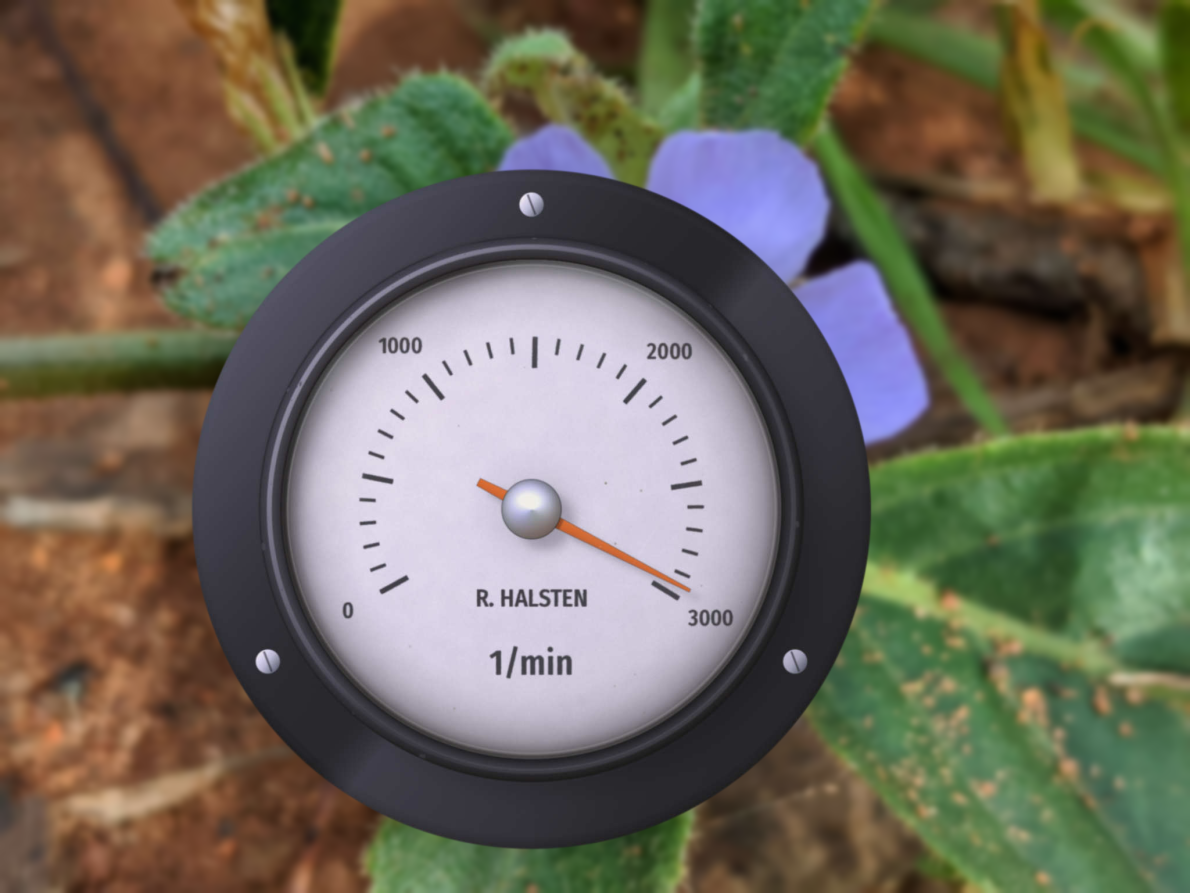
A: 2950 rpm
